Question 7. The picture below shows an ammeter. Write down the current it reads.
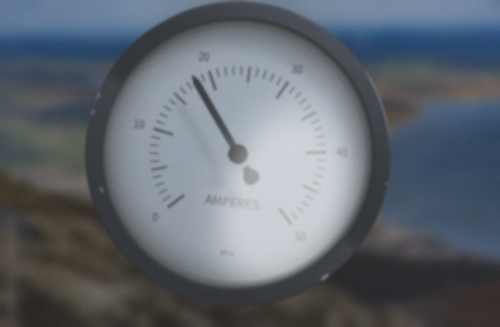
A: 18 A
